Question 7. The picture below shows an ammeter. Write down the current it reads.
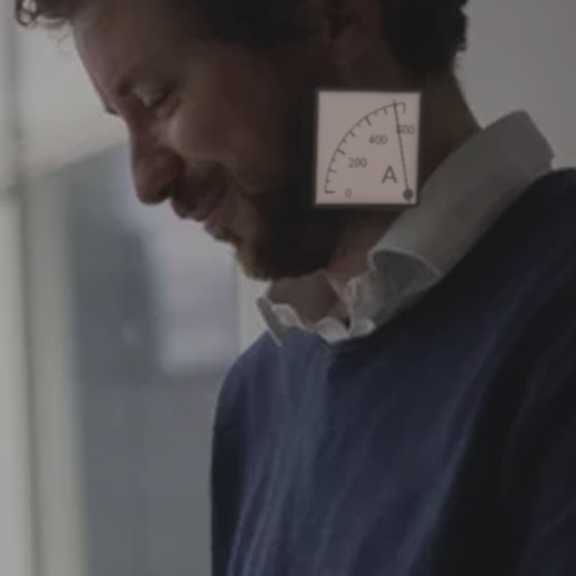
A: 550 A
